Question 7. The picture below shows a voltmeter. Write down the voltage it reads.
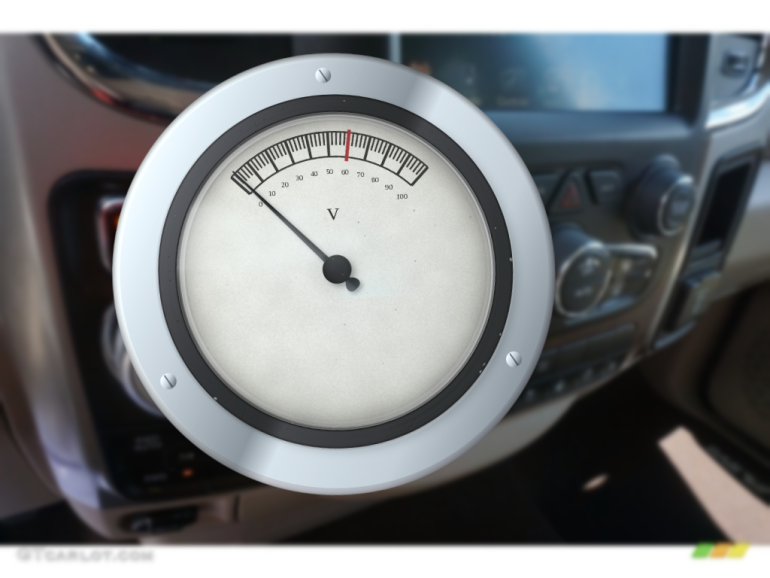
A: 2 V
